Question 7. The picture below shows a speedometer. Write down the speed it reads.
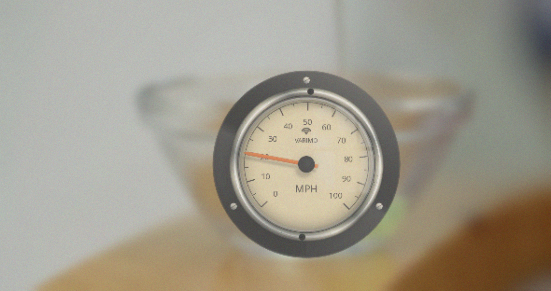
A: 20 mph
